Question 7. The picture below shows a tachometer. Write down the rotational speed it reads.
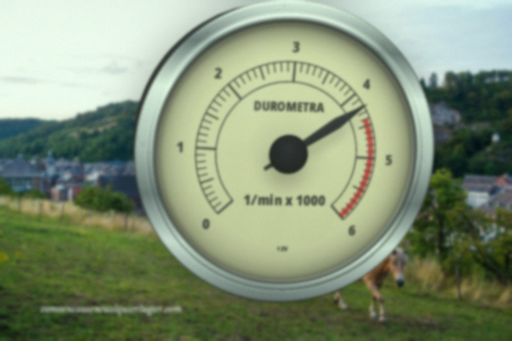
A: 4200 rpm
